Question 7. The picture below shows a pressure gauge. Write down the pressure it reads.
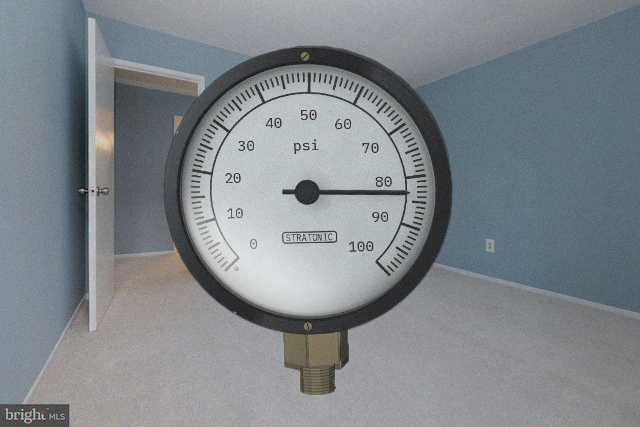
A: 83 psi
